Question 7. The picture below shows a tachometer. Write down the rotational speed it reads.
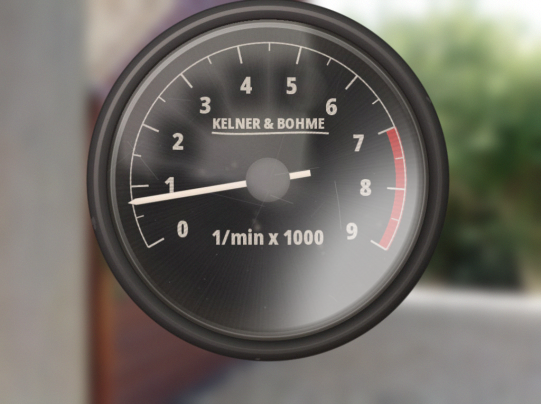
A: 750 rpm
